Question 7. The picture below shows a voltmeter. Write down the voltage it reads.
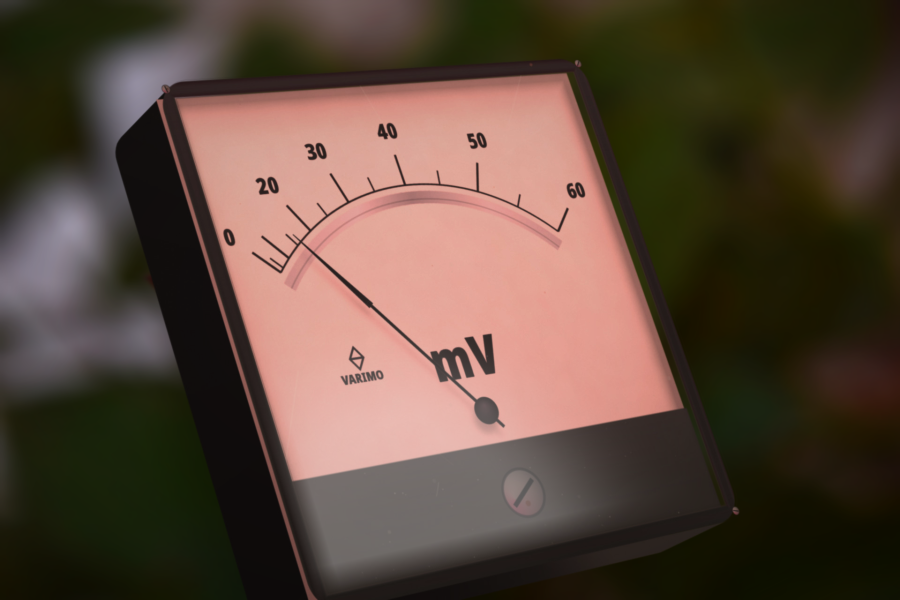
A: 15 mV
